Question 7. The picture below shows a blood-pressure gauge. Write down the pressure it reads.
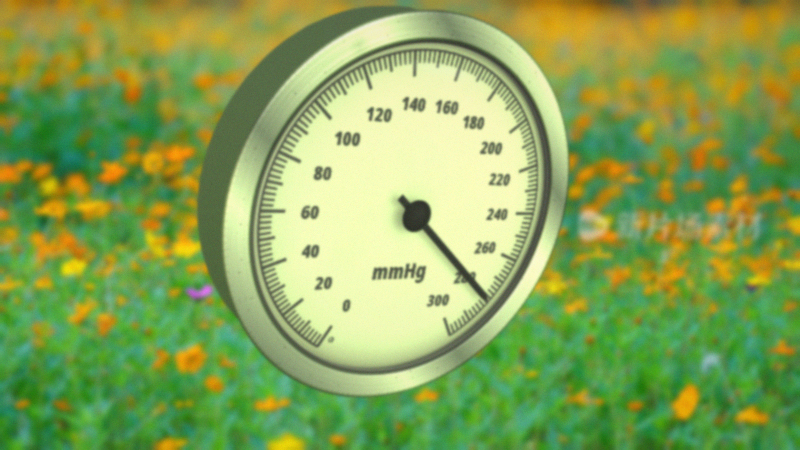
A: 280 mmHg
